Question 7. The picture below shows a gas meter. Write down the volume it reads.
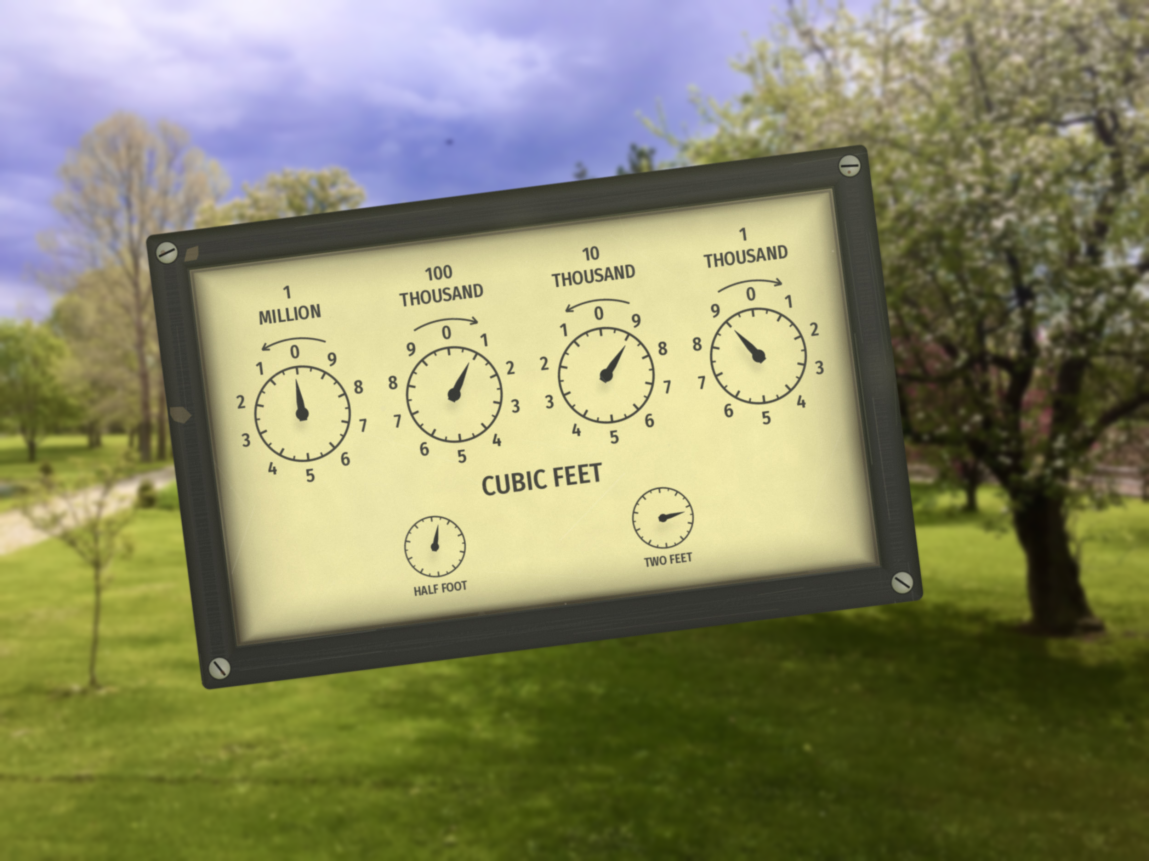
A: 8900 ft³
